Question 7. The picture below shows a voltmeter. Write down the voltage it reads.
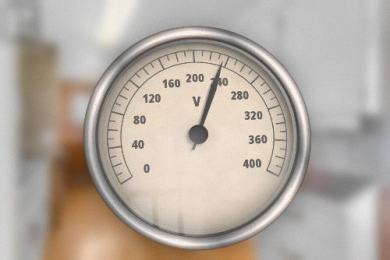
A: 235 V
